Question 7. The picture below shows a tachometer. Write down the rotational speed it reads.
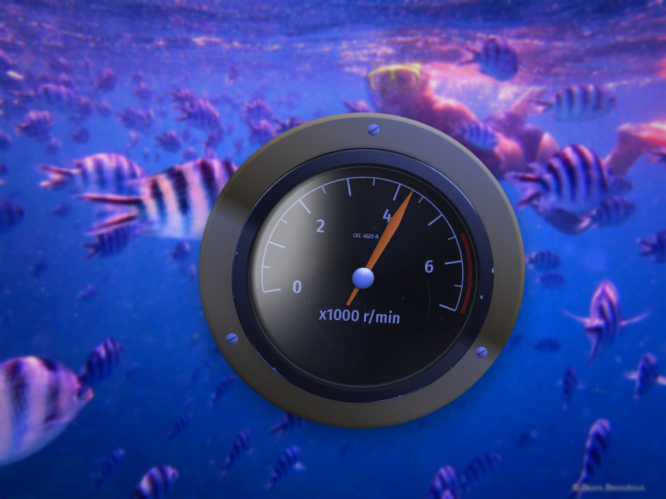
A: 4250 rpm
